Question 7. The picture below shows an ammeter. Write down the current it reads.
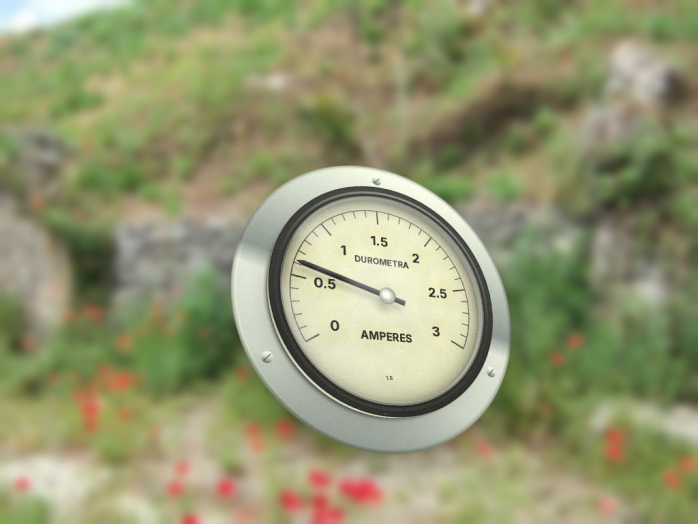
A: 0.6 A
